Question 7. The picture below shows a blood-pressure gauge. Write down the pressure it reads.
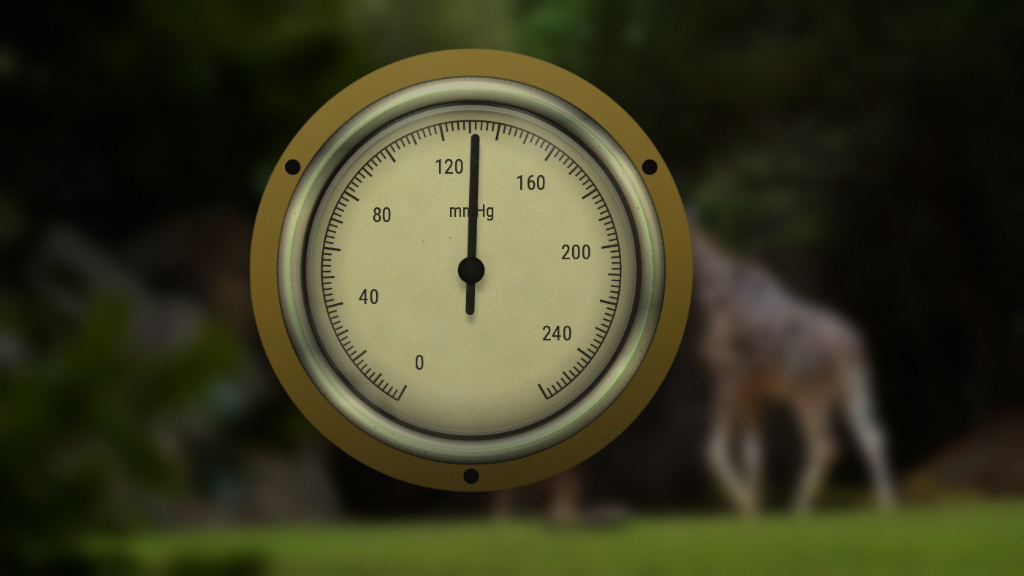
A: 132 mmHg
